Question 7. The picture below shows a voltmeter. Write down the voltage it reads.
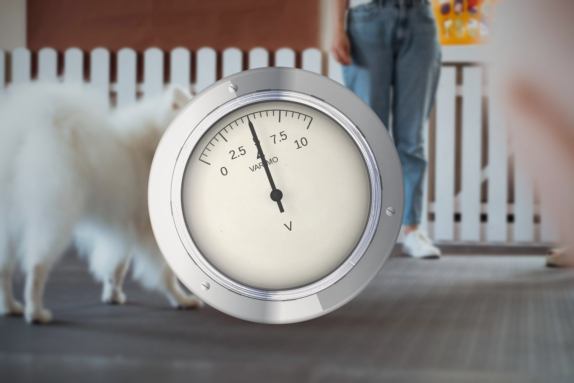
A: 5 V
